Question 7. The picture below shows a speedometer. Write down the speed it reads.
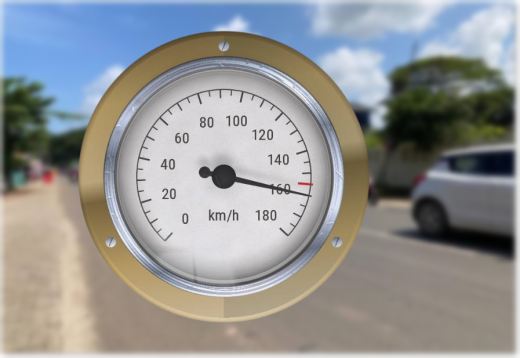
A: 160 km/h
